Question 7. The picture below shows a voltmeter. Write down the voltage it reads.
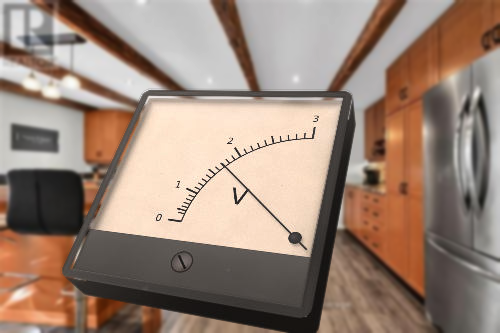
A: 1.7 V
